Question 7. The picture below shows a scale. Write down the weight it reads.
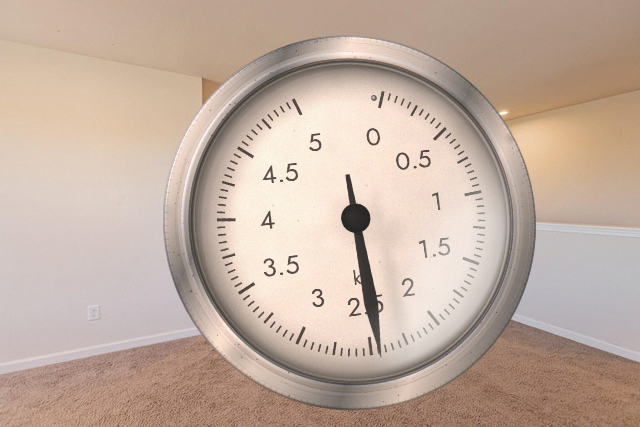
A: 2.45 kg
